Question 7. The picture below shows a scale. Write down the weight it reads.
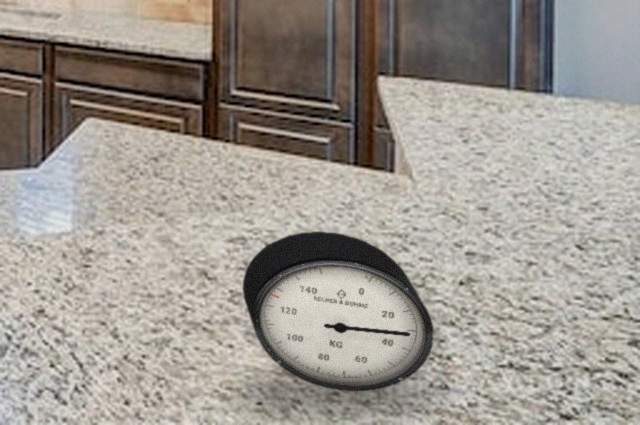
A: 30 kg
